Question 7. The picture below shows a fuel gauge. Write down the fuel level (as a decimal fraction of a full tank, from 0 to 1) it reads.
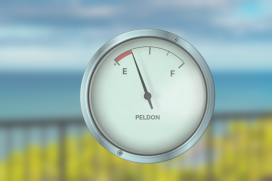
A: 0.25
